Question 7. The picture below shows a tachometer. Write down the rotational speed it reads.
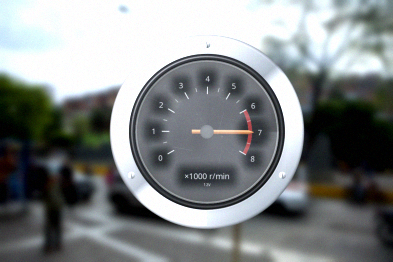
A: 7000 rpm
